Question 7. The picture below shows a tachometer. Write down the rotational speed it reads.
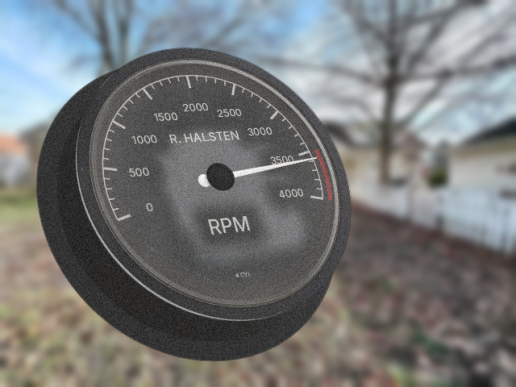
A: 3600 rpm
